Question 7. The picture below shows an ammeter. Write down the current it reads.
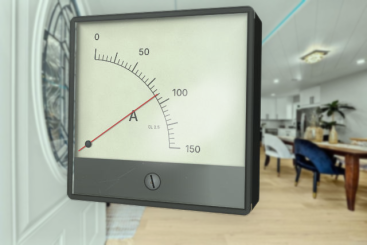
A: 90 A
